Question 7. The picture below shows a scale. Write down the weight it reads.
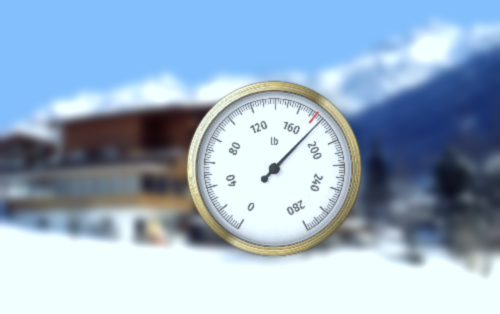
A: 180 lb
